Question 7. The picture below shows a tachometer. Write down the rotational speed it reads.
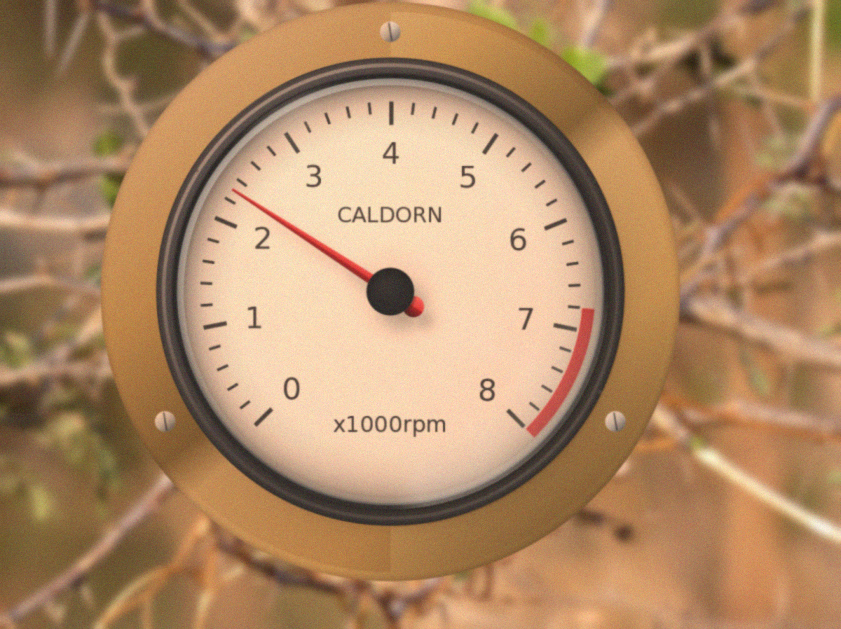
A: 2300 rpm
